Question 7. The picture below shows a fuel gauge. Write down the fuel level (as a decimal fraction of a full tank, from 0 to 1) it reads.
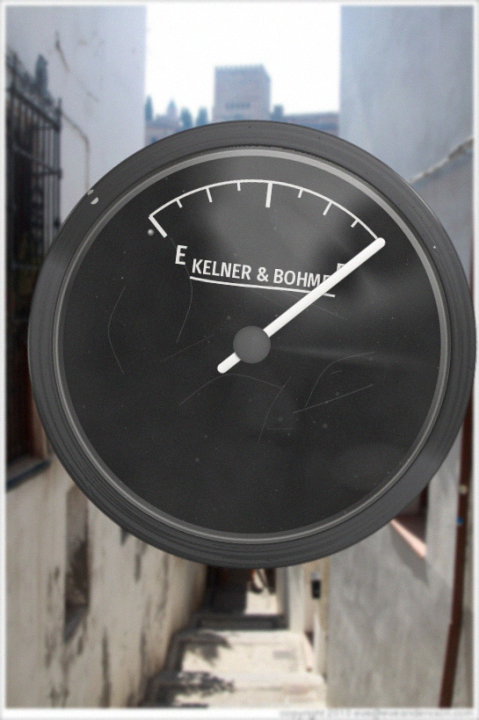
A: 1
